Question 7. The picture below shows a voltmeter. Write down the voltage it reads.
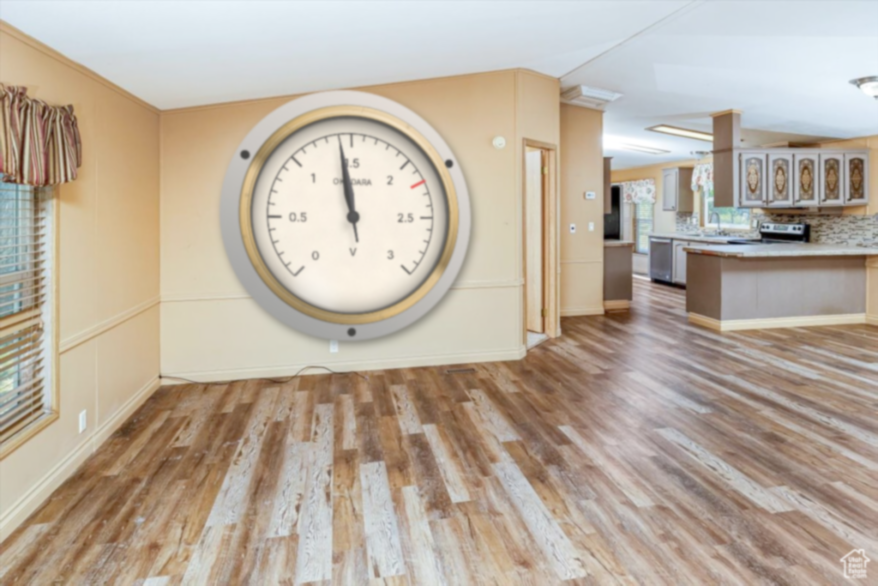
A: 1.4 V
